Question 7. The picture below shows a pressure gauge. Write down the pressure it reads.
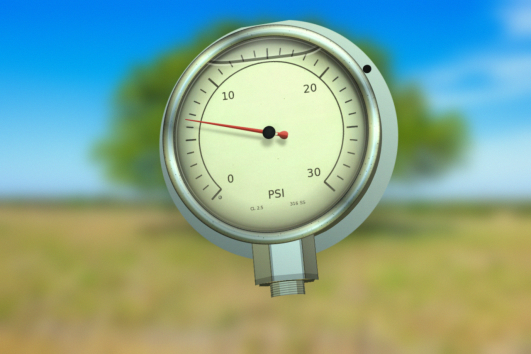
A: 6.5 psi
